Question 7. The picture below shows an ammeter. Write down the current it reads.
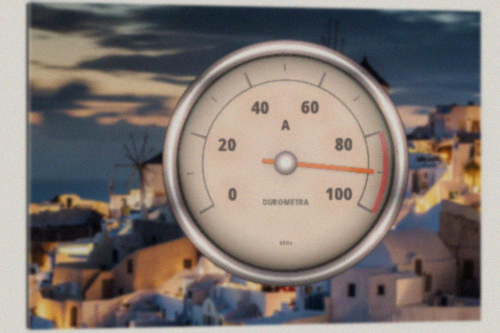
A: 90 A
